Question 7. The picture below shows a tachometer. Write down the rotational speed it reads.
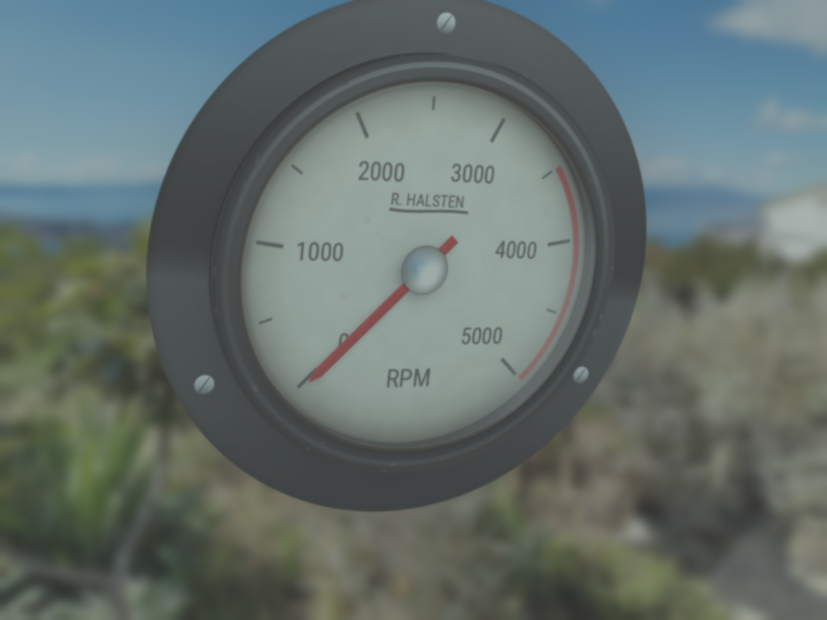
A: 0 rpm
